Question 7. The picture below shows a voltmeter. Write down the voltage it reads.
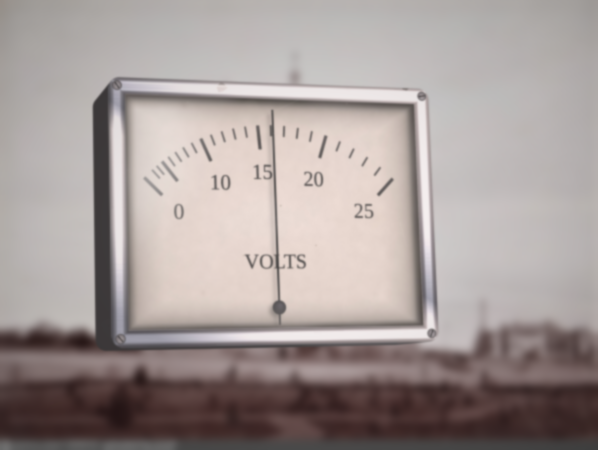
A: 16 V
